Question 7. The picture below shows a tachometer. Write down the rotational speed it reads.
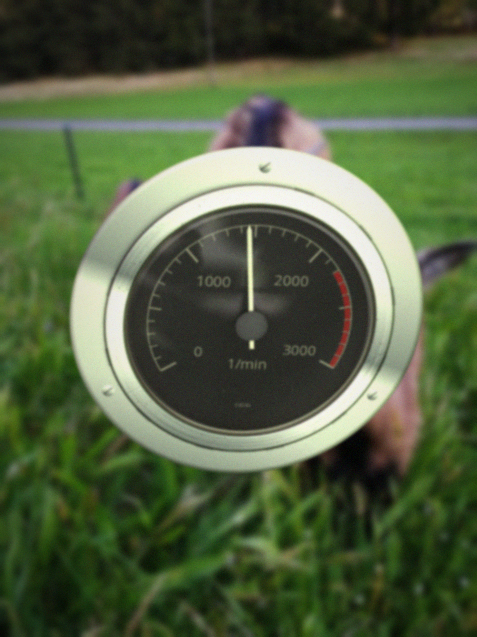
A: 1450 rpm
